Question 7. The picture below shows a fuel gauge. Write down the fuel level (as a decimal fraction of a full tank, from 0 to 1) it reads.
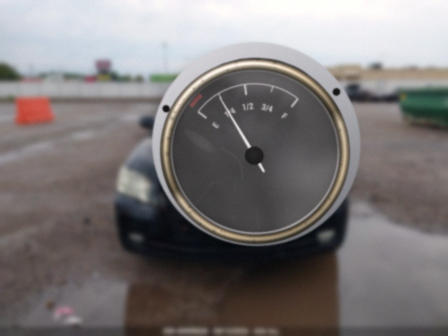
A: 0.25
